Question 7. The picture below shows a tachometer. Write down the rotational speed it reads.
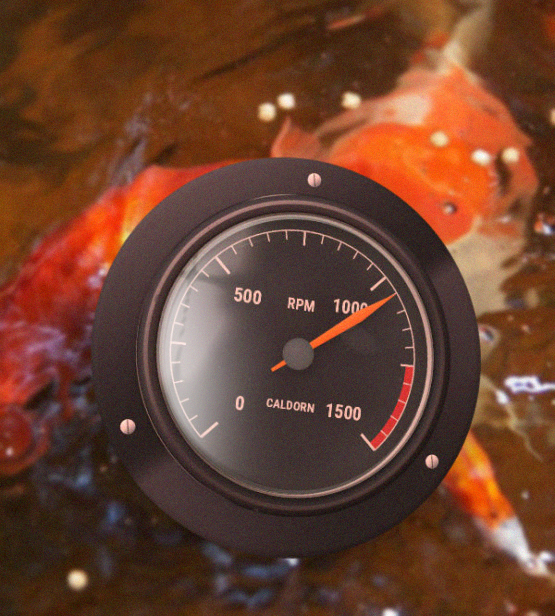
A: 1050 rpm
